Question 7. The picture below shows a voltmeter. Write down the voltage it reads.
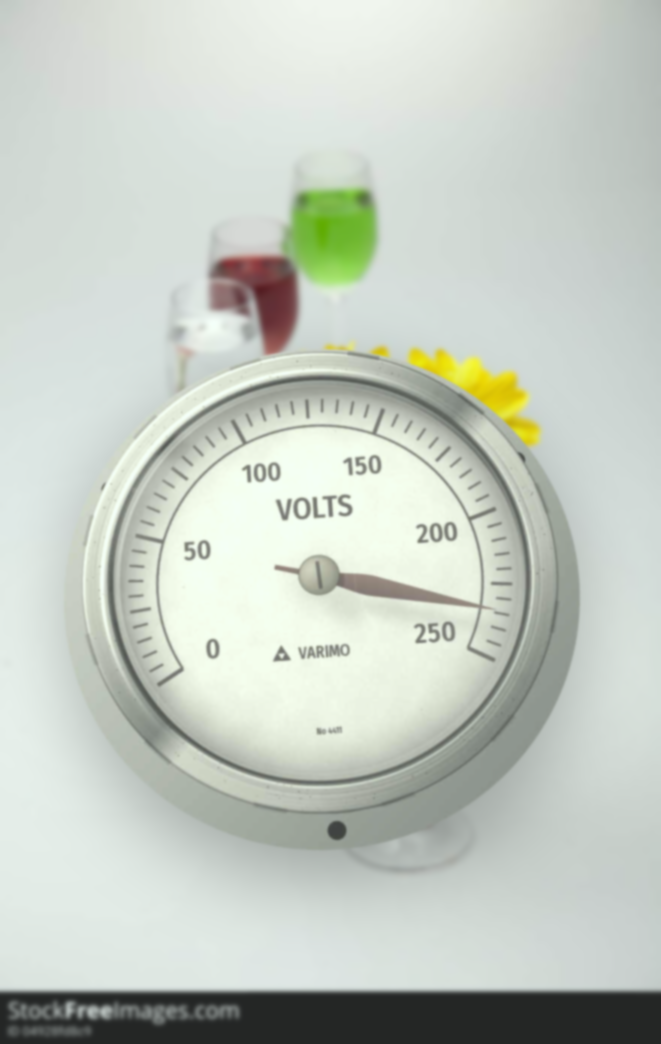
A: 235 V
